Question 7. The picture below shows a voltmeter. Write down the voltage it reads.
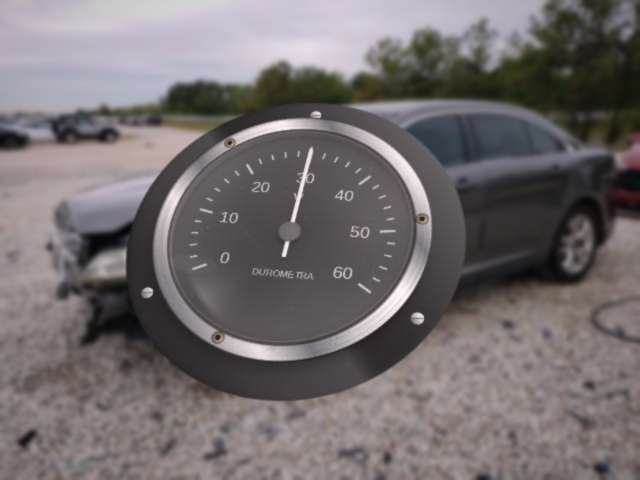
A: 30 V
